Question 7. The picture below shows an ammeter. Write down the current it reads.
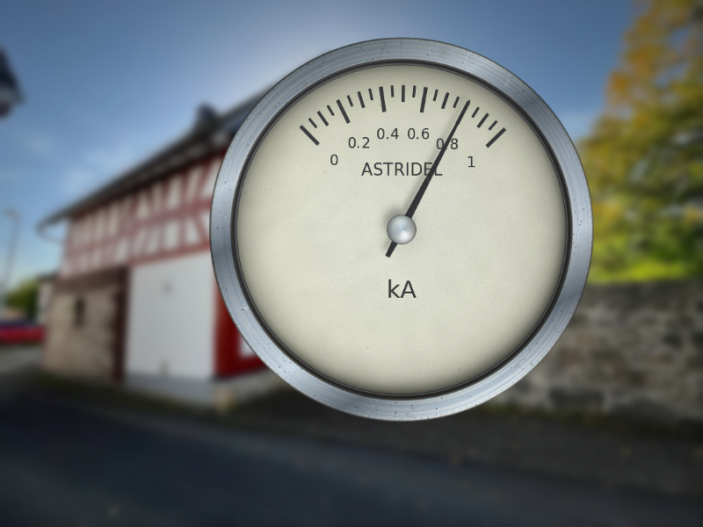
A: 0.8 kA
